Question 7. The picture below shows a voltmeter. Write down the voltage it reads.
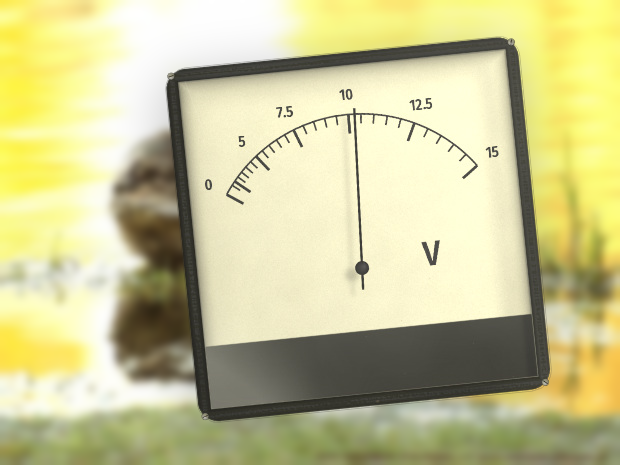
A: 10.25 V
